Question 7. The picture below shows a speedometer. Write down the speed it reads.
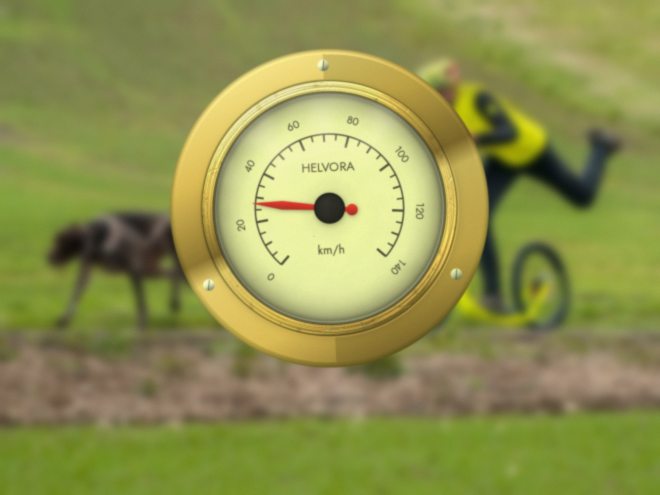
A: 27.5 km/h
